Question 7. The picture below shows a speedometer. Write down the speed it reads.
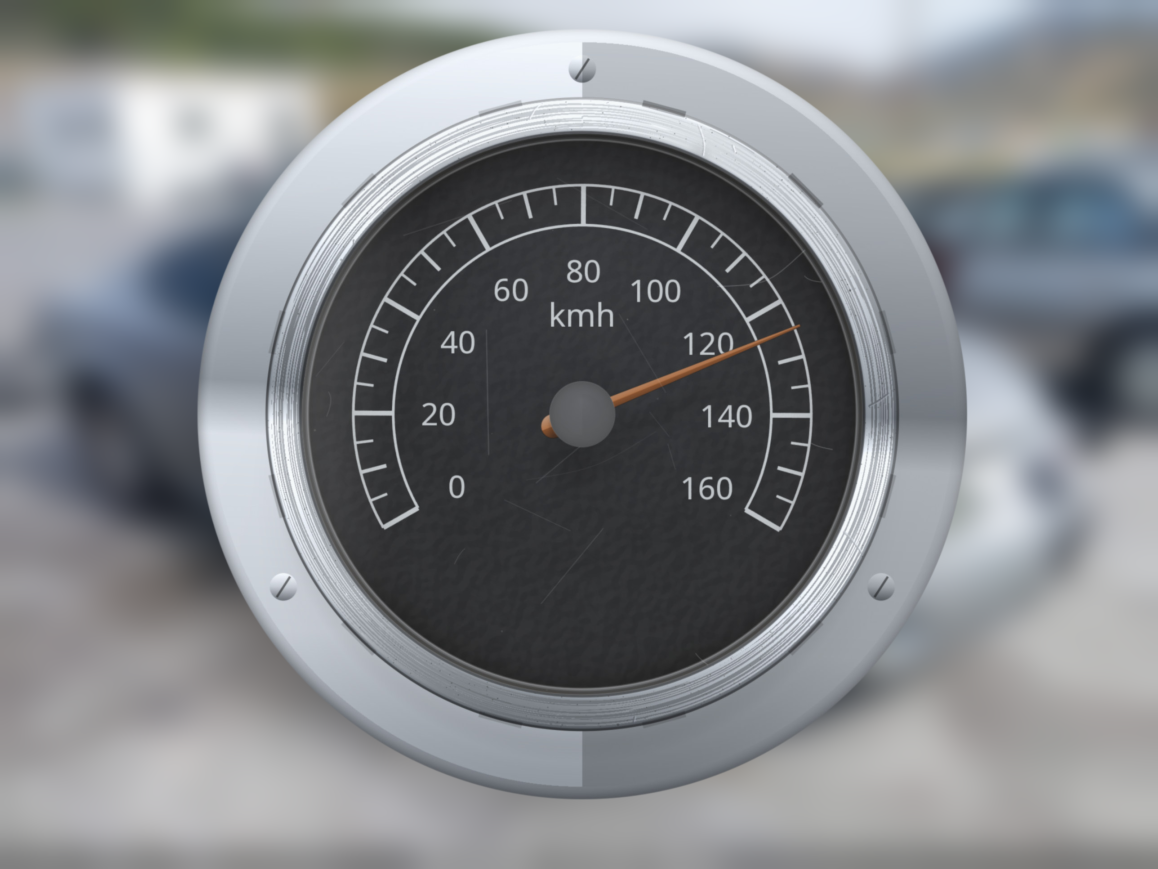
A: 125 km/h
